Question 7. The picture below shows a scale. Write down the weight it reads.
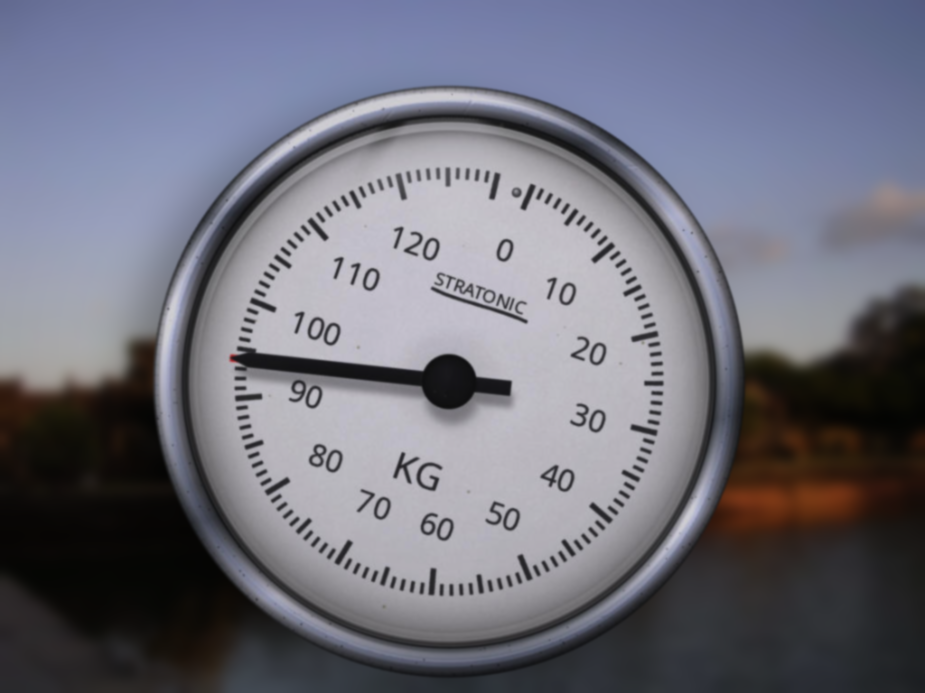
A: 94 kg
